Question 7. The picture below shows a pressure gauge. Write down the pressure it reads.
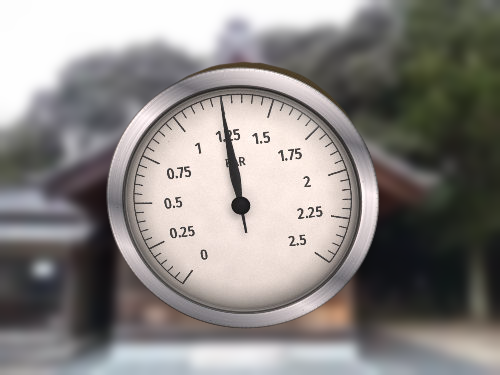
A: 1.25 bar
